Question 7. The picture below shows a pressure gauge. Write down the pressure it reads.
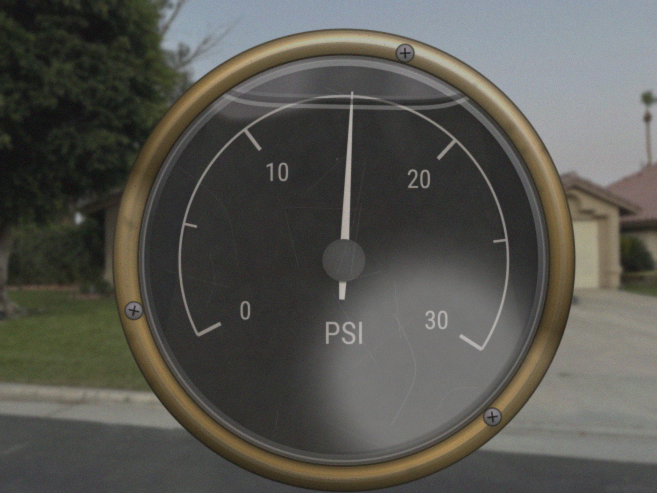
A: 15 psi
